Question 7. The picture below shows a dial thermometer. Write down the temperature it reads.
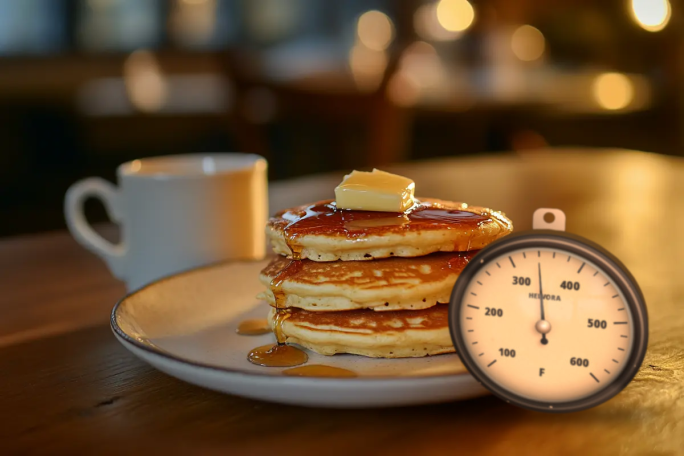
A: 340 °F
